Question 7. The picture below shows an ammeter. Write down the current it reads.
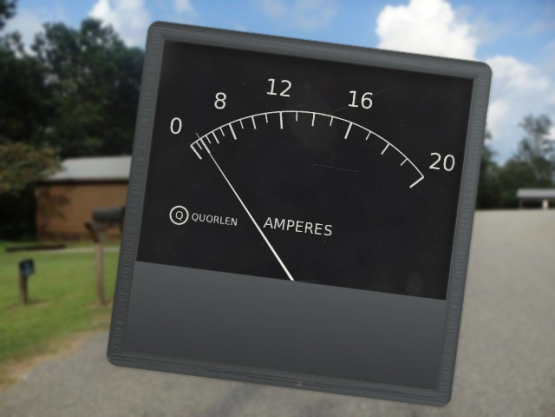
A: 4 A
